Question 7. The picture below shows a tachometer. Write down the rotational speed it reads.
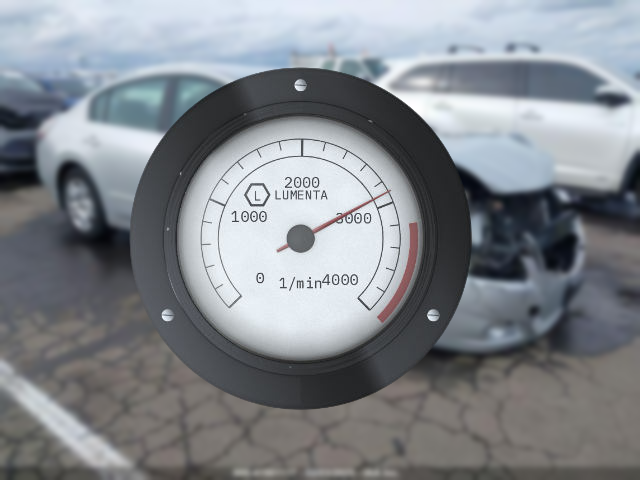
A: 2900 rpm
